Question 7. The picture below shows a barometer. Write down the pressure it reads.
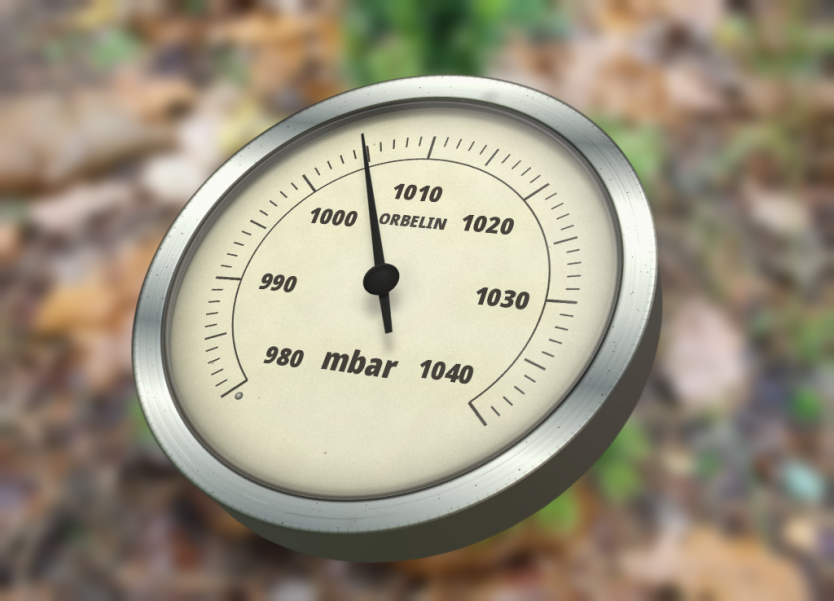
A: 1005 mbar
